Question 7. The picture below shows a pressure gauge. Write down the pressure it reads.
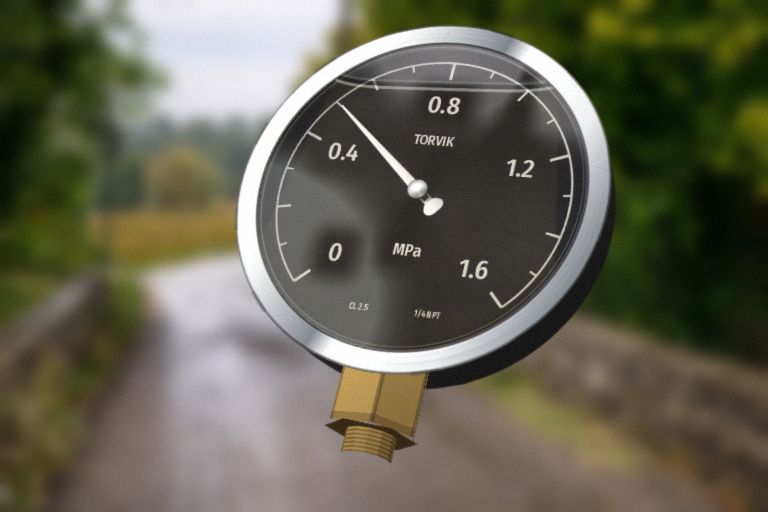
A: 0.5 MPa
